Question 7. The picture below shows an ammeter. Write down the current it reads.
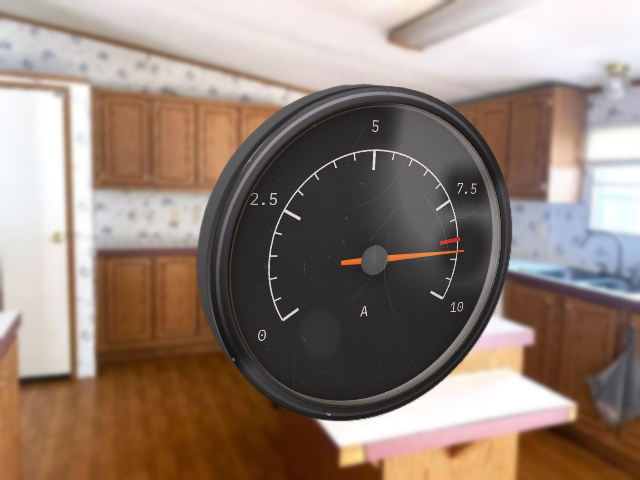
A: 8.75 A
